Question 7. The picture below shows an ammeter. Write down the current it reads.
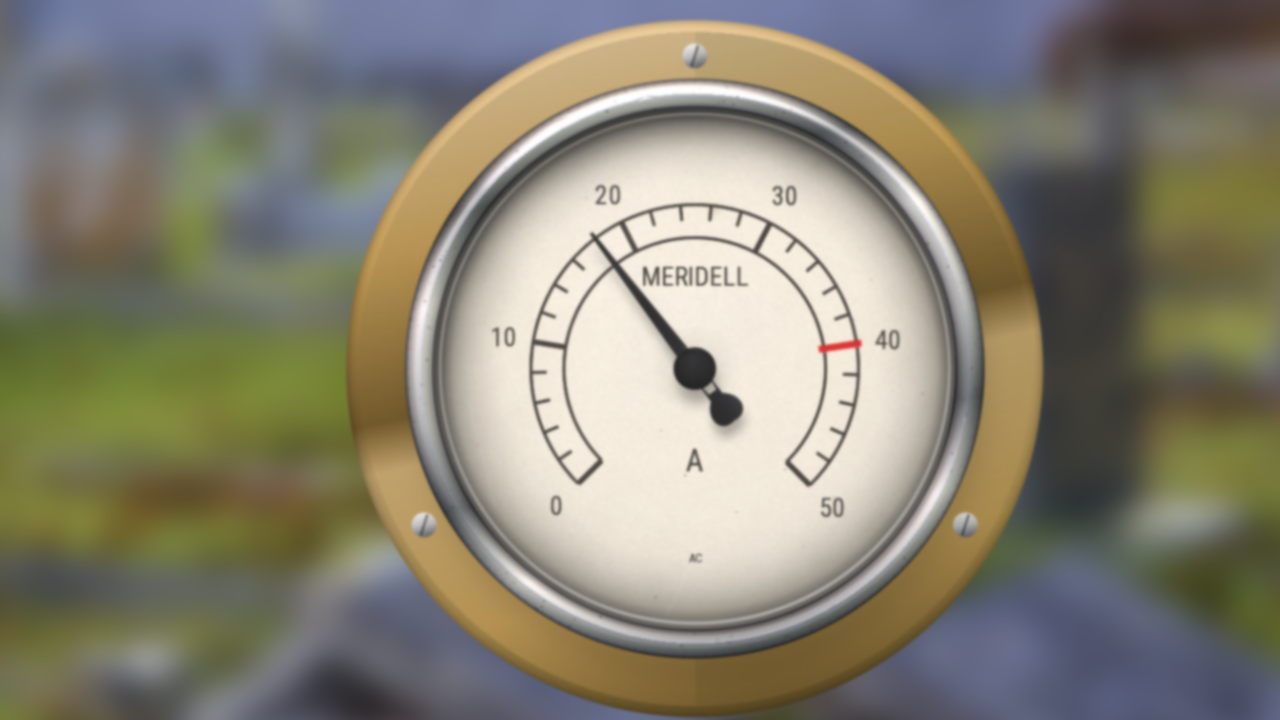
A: 18 A
